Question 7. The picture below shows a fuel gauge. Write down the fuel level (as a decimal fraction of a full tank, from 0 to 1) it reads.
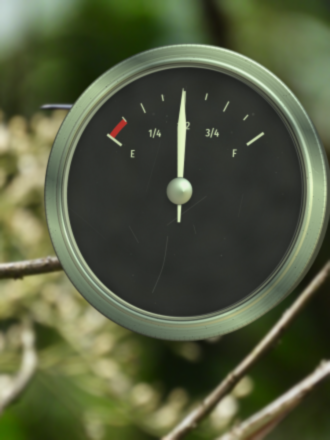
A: 0.5
